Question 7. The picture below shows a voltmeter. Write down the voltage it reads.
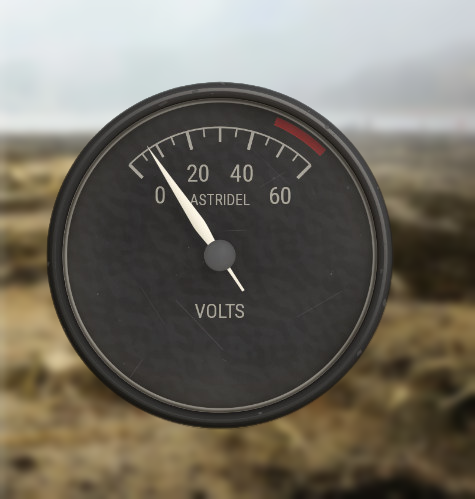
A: 7.5 V
